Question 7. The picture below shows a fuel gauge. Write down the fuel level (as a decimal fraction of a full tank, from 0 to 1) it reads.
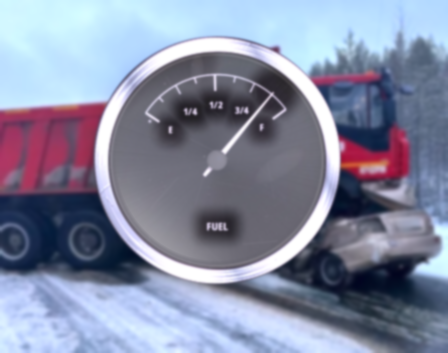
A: 0.875
